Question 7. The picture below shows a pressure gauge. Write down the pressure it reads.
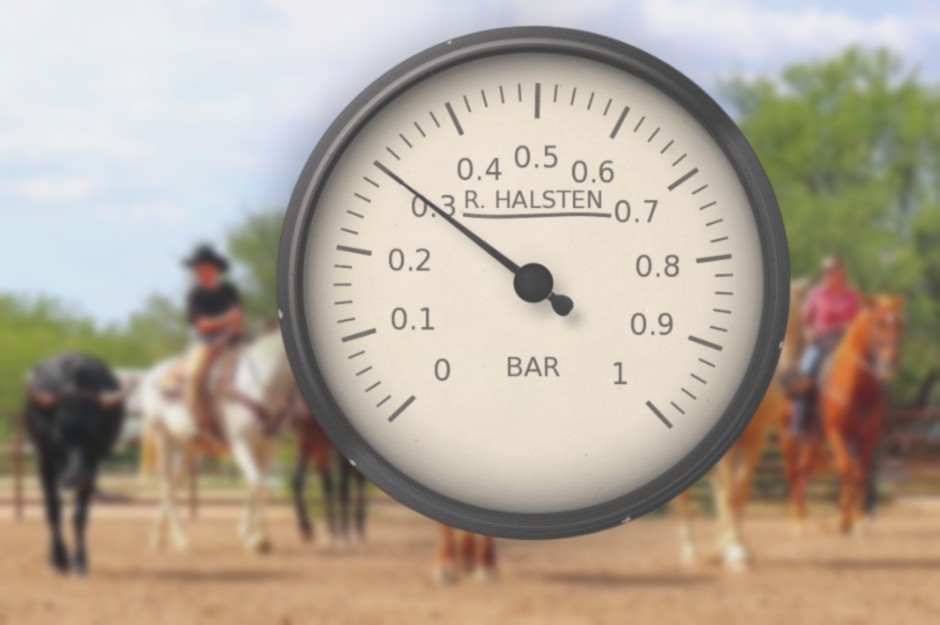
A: 0.3 bar
